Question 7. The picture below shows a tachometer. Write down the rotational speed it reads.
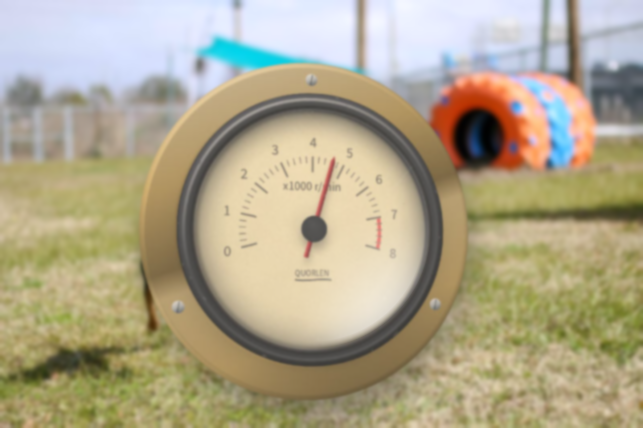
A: 4600 rpm
